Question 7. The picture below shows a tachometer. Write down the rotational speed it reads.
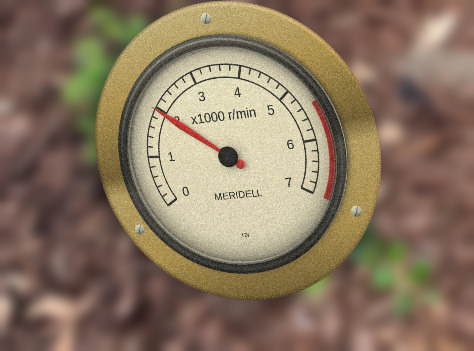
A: 2000 rpm
